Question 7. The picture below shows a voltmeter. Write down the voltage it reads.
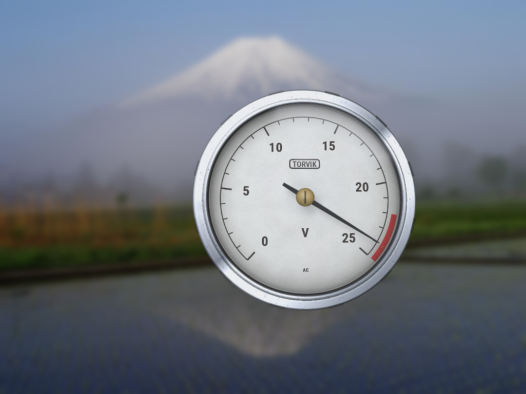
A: 24 V
